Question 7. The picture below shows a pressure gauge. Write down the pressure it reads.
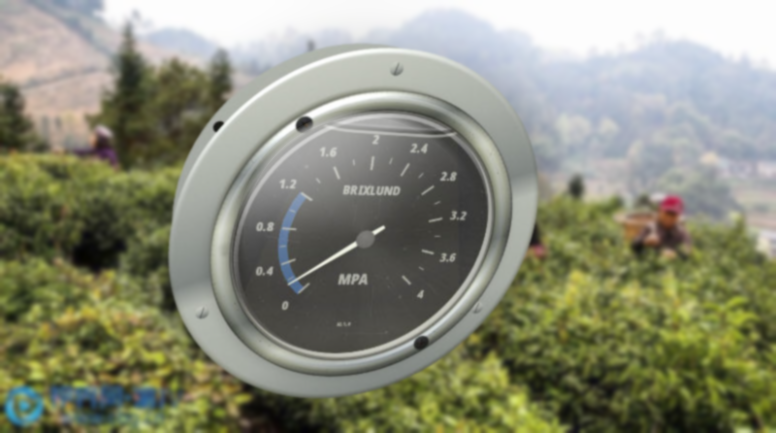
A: 0.2 MPa
